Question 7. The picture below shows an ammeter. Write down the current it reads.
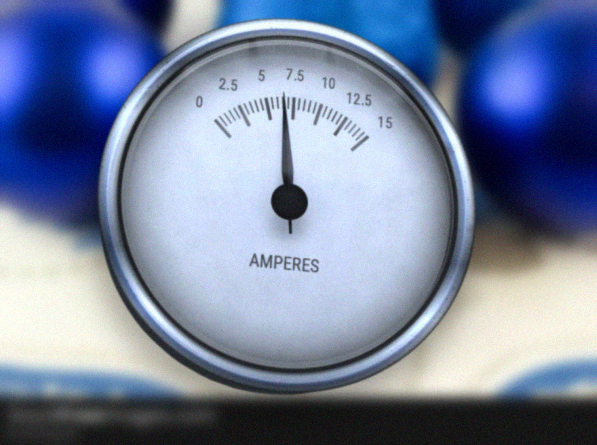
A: 6.5 A
